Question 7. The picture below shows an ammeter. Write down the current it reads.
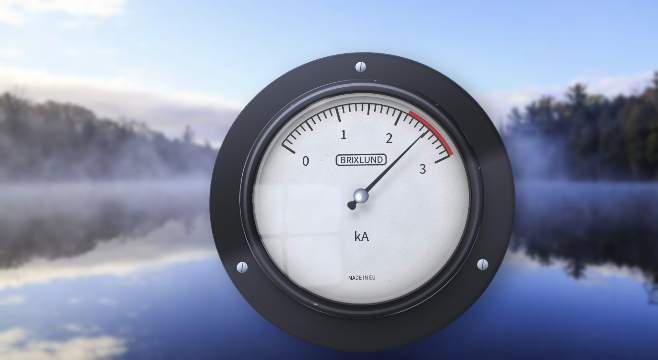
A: 2.5 kA
